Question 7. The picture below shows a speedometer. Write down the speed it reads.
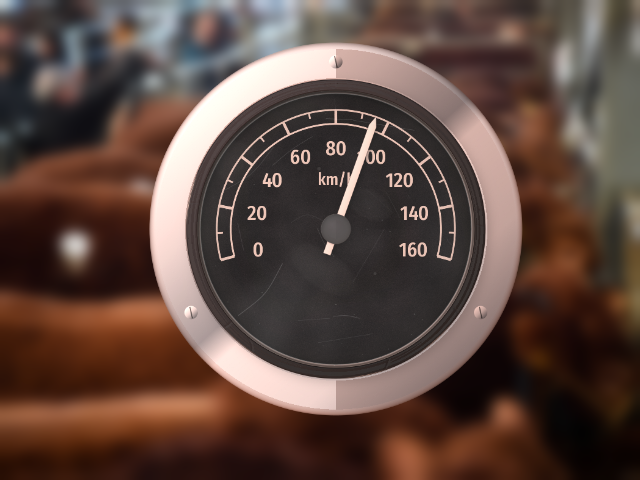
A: 95 km/h
